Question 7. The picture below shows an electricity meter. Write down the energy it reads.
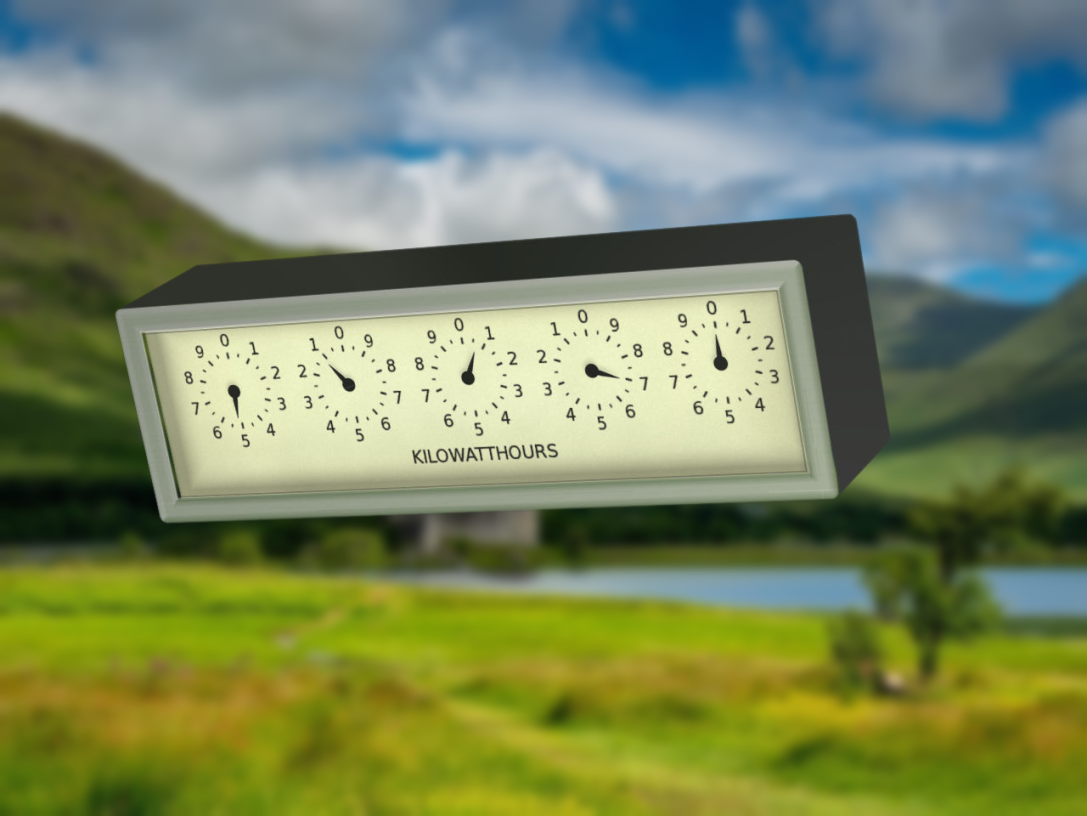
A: 51070 kWh
